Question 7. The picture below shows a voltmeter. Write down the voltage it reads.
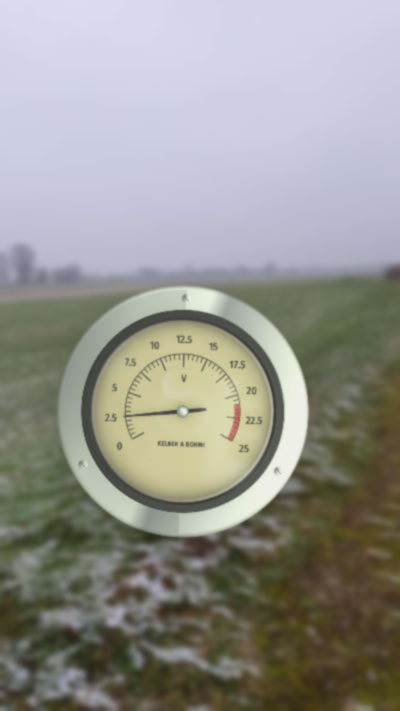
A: 2.5 V
